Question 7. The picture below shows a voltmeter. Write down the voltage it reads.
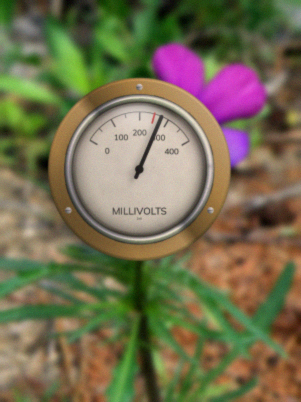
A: 275 mV
